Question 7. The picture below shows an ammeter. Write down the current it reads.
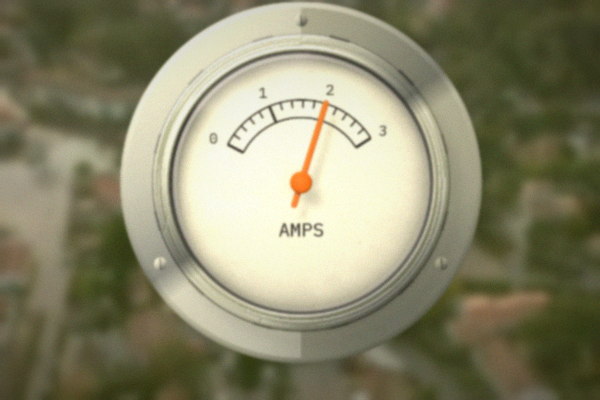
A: 2 A
